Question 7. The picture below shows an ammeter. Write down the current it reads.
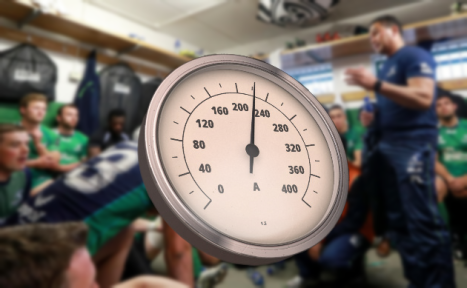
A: 220 A
